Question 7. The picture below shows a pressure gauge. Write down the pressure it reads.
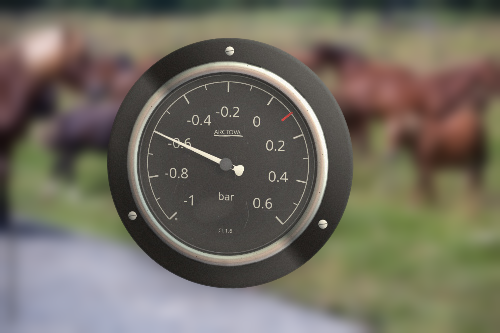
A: -0.6 bar
